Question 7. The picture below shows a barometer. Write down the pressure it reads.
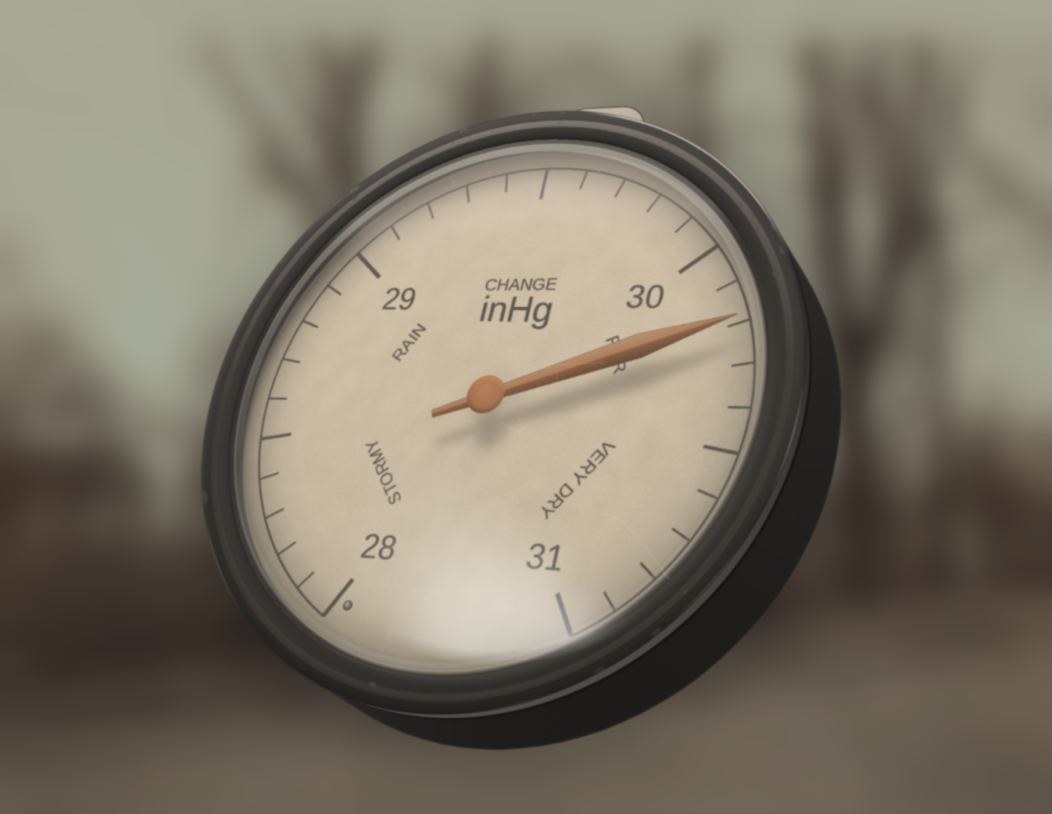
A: 30.2 inHg
